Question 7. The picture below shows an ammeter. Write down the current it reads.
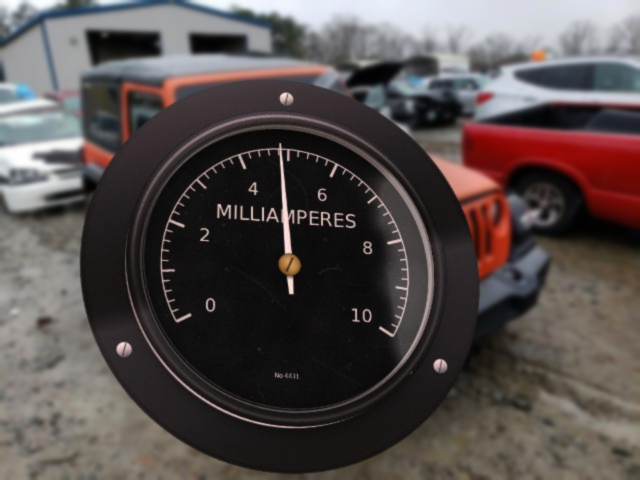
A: 4.8 mA
